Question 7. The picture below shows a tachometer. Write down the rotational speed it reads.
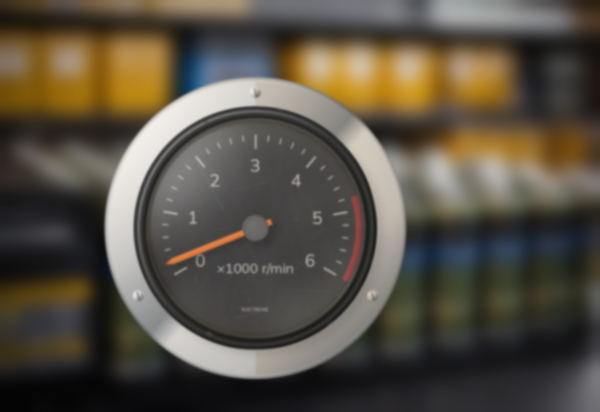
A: 200 rpm
